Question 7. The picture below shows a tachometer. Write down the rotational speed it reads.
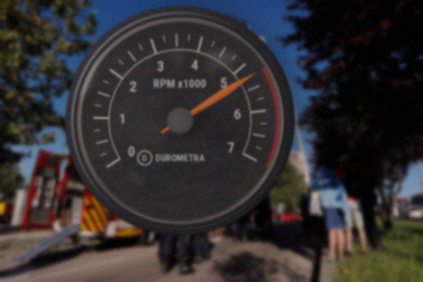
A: 5250 rpm
